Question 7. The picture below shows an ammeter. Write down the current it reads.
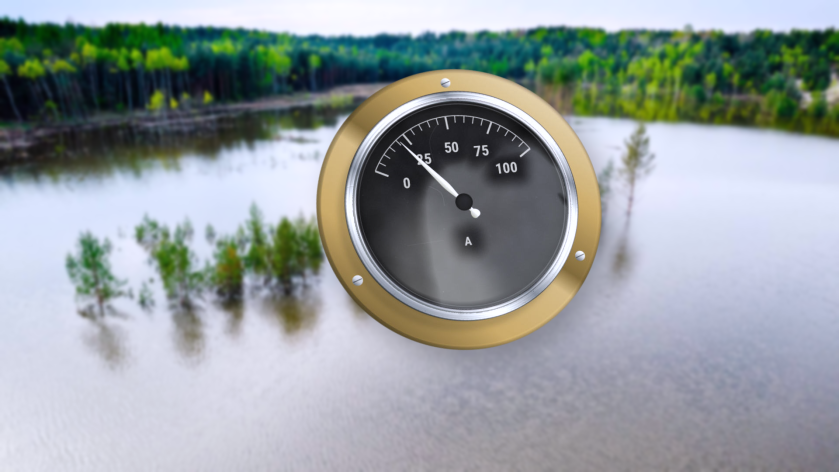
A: 20 A
